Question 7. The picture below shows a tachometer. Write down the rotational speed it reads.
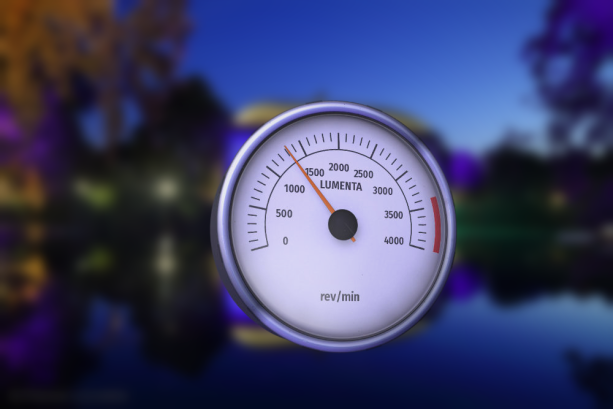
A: 1300 rpm
